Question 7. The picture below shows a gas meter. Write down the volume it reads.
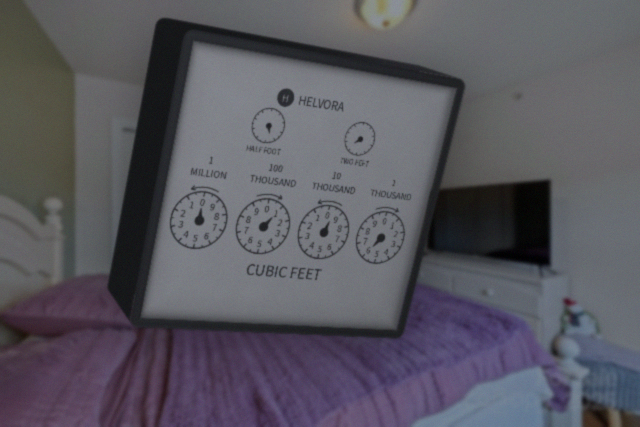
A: 9600 ft³
